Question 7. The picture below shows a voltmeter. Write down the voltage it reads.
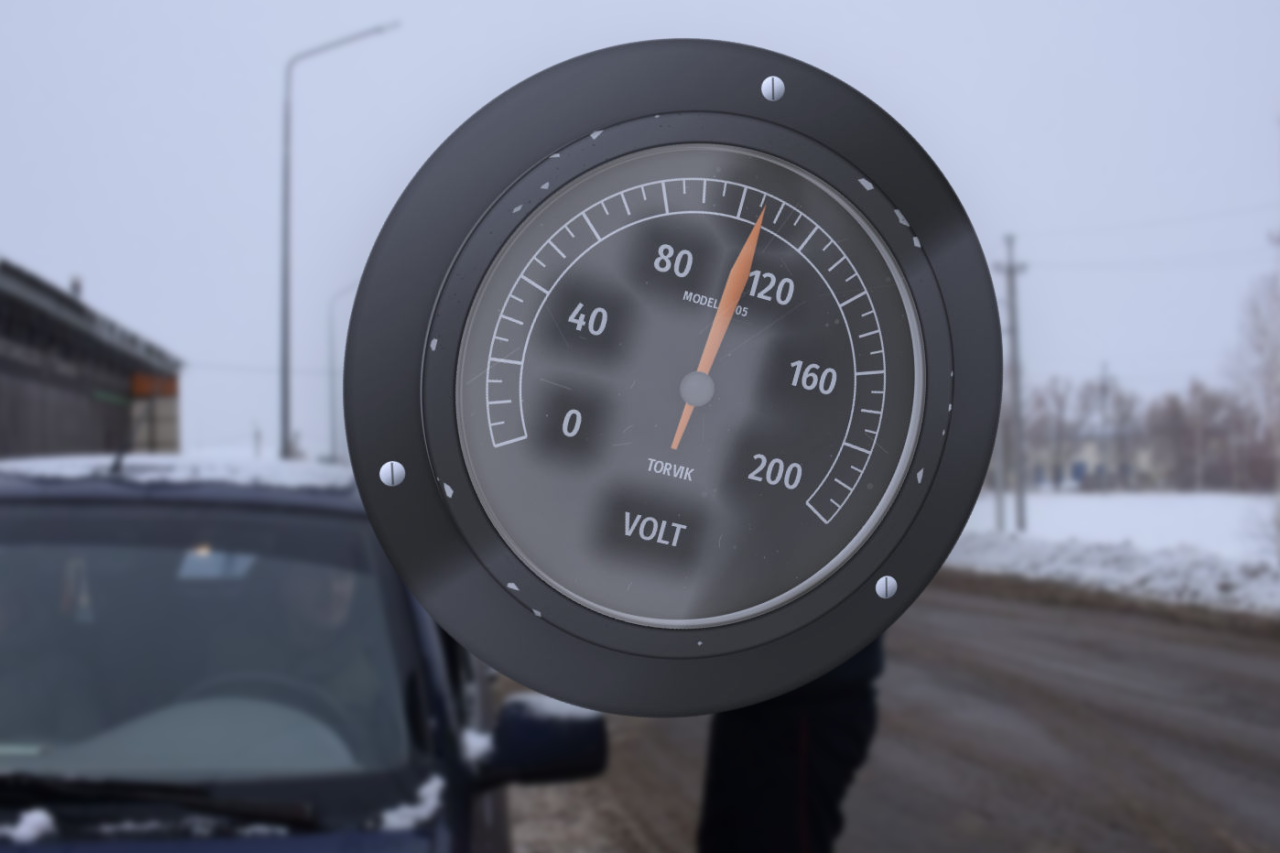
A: 105 V
